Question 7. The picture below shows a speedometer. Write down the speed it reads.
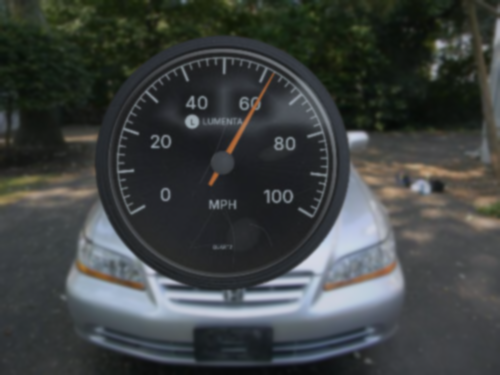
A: 62 mph
